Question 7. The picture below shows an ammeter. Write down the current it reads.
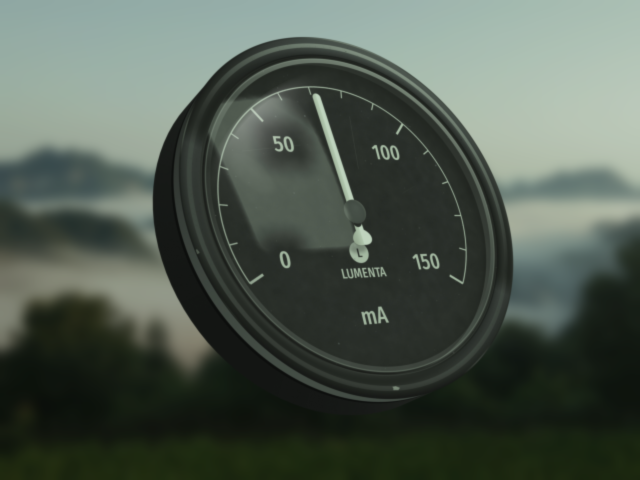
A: 70 mA
